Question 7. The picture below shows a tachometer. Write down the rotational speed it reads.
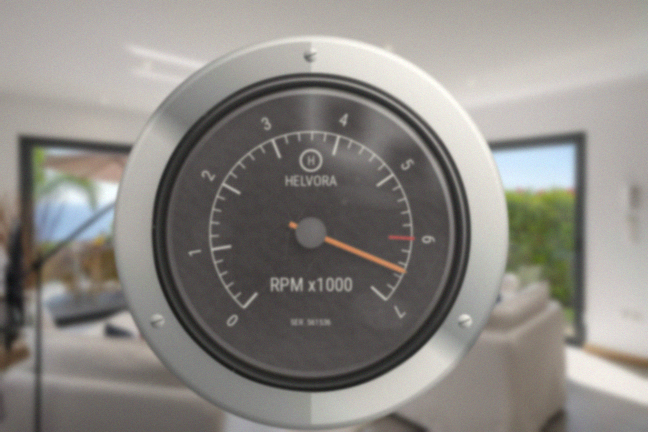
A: 6500 rpm
